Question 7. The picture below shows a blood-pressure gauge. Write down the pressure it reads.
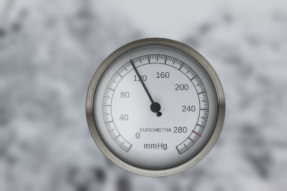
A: 120 mmHg
